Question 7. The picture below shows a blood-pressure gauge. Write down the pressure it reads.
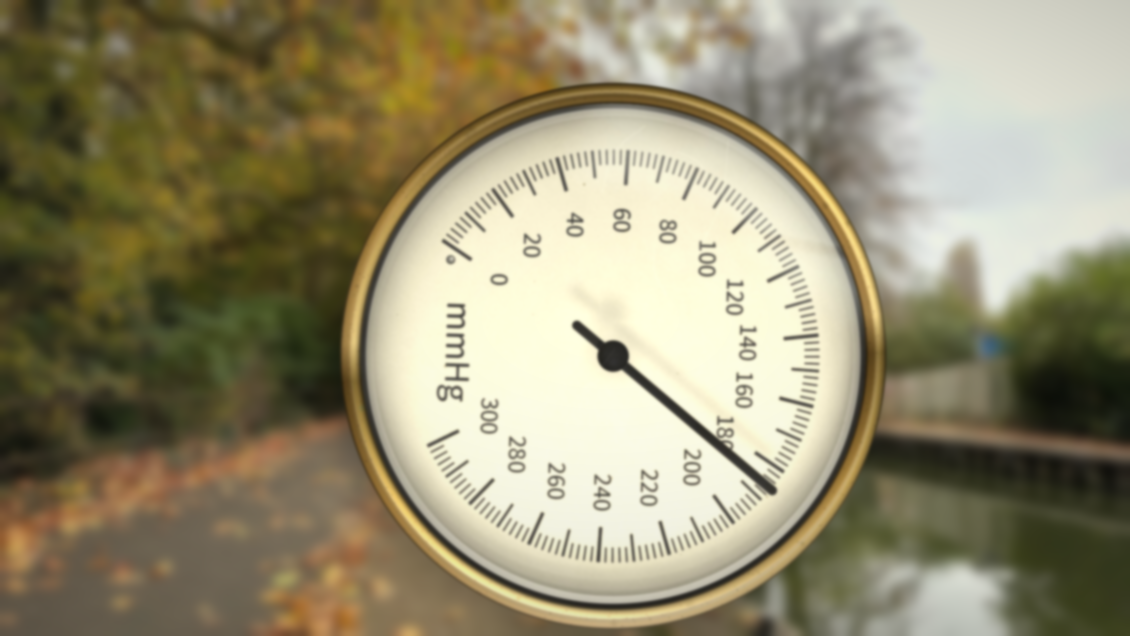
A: 186 mmHg
